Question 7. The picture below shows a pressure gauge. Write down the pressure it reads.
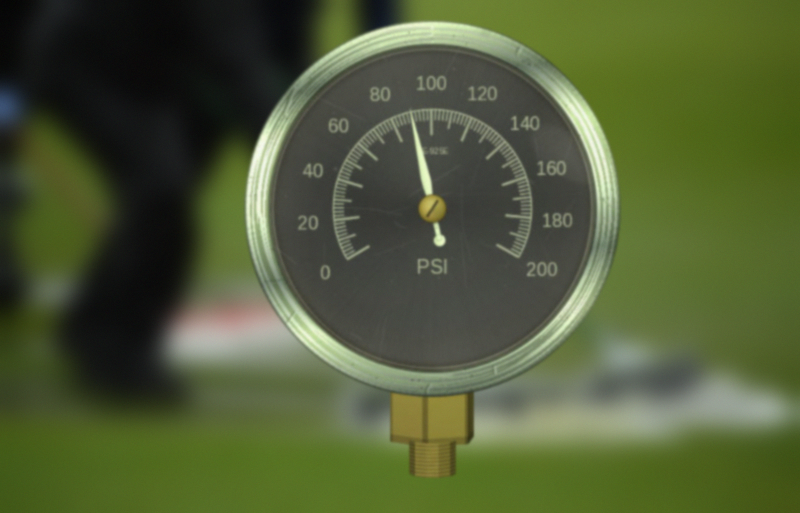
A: 90 psi
